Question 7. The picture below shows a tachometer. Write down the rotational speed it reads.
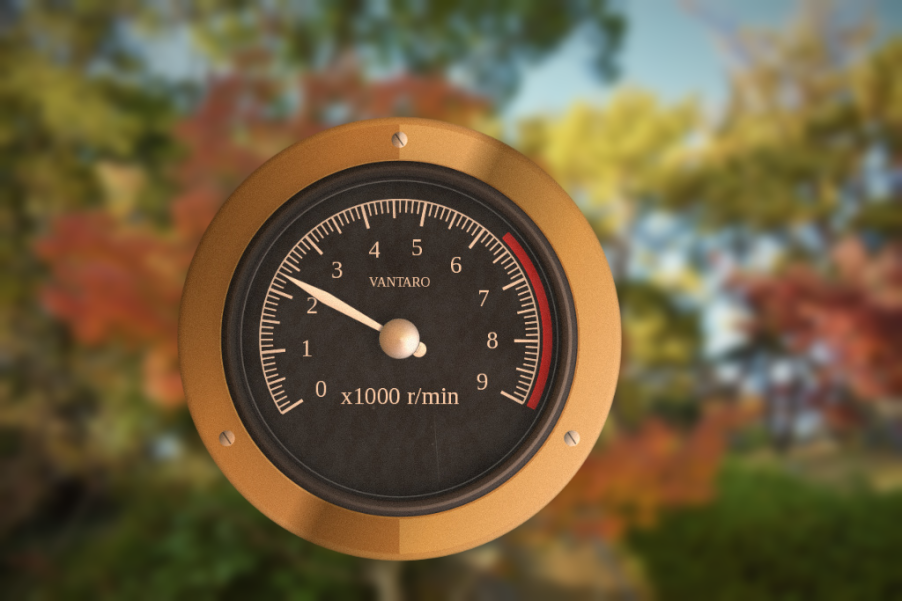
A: 2300 rpm
